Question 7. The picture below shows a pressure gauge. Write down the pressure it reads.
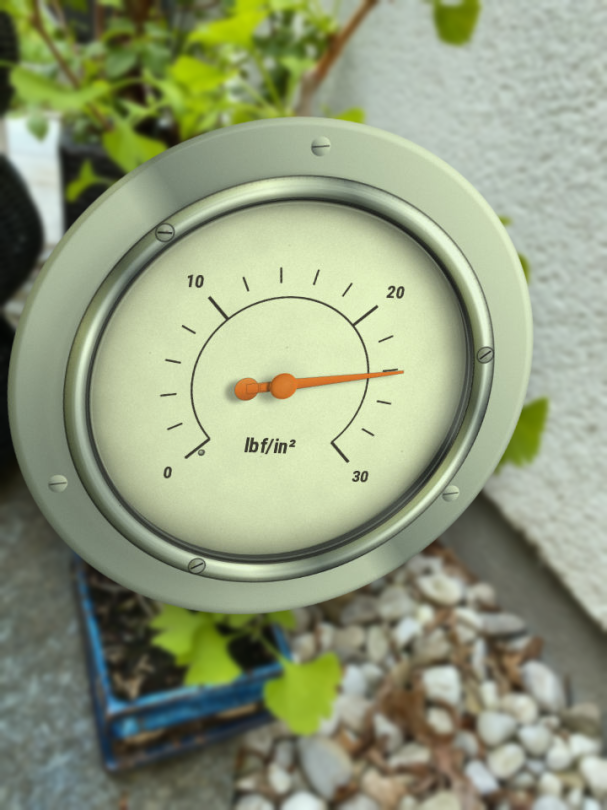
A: 24 psi
